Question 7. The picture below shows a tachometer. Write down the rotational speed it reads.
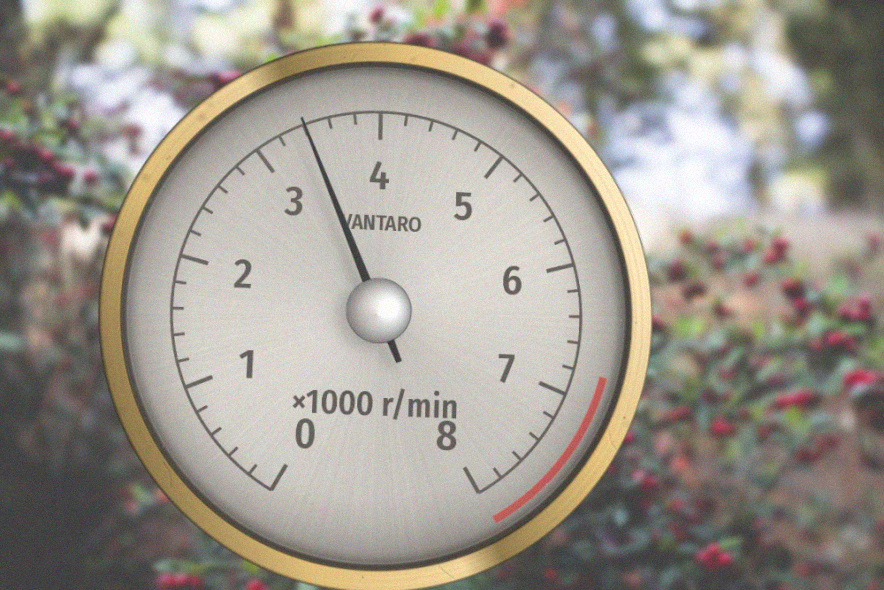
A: 3400 rpm
